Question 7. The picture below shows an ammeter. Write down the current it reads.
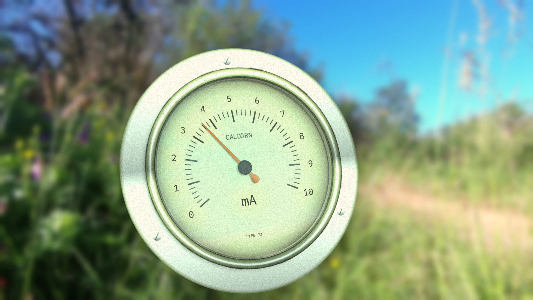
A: 3.6 mA
